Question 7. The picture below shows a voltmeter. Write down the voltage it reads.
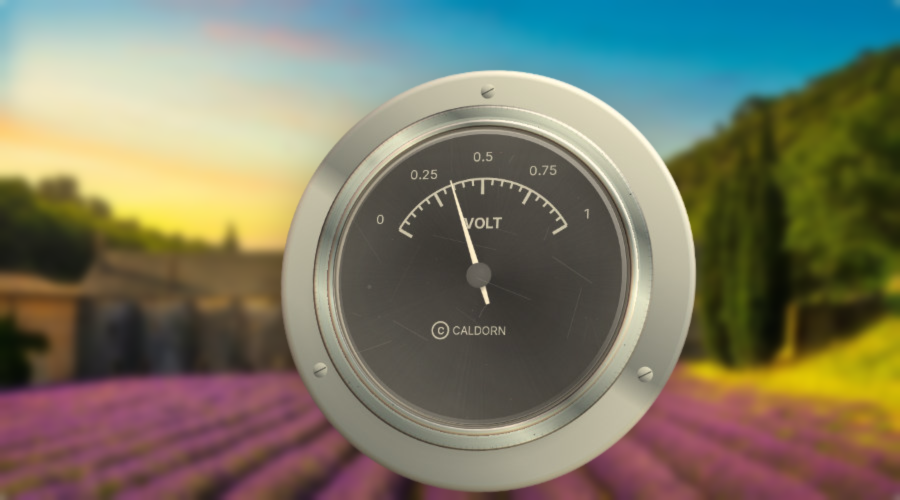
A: 0.35 V
